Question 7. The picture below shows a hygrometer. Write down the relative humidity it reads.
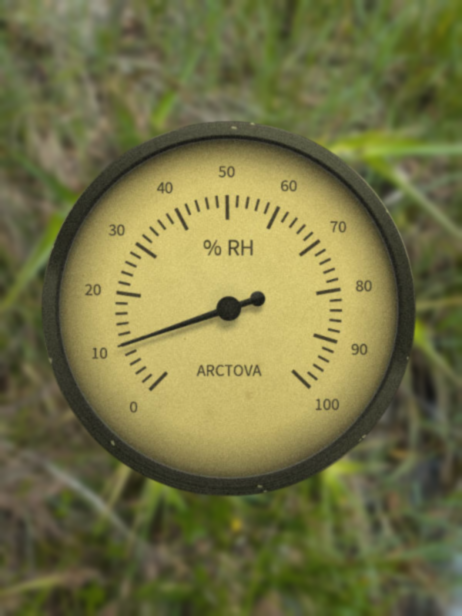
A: 10 %
